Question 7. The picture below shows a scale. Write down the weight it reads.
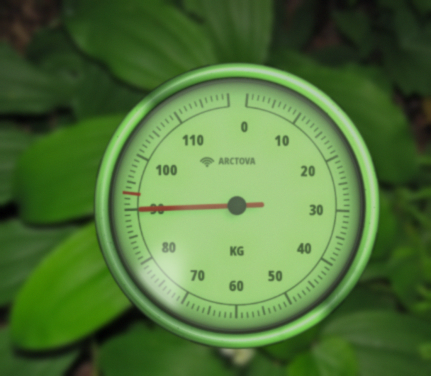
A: 90 kg
